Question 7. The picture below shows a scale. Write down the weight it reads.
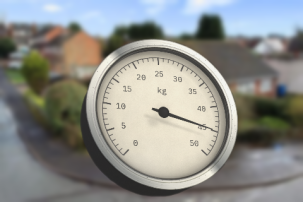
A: 45 kg
